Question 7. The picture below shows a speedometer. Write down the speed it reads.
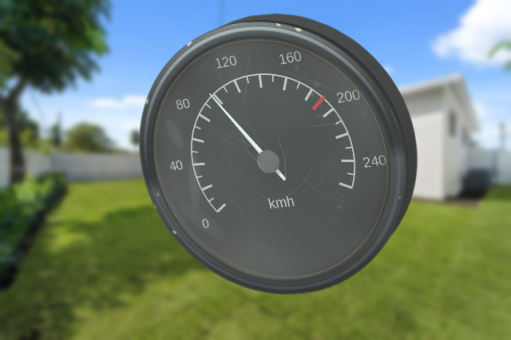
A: 100 km/h
